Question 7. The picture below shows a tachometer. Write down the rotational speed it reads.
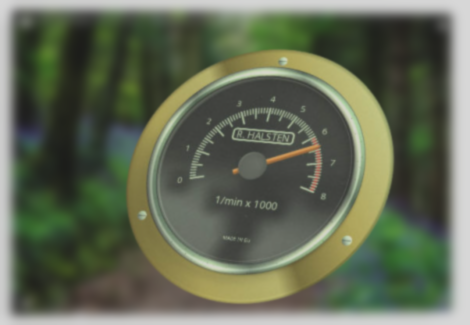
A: 6500 rpm
